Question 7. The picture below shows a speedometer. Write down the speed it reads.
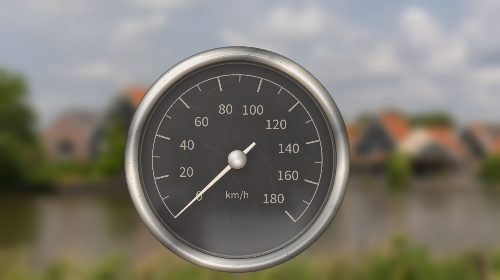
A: 0 km/h
